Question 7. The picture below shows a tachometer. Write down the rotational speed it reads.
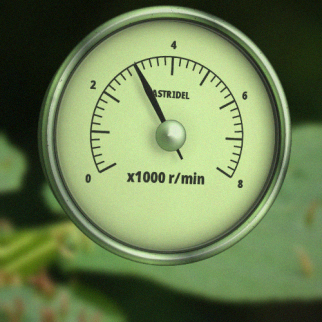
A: 3000 rpm
